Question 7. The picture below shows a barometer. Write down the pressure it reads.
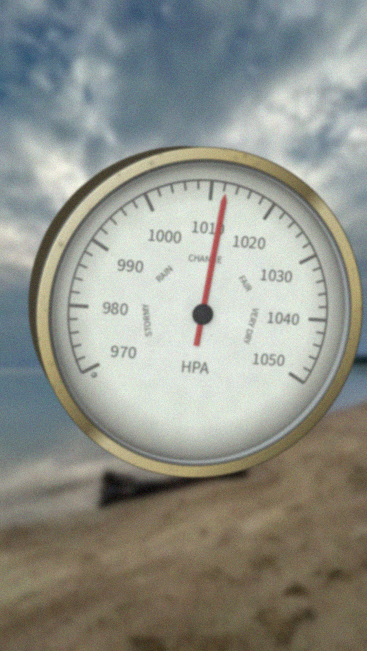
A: 1012 hPa
